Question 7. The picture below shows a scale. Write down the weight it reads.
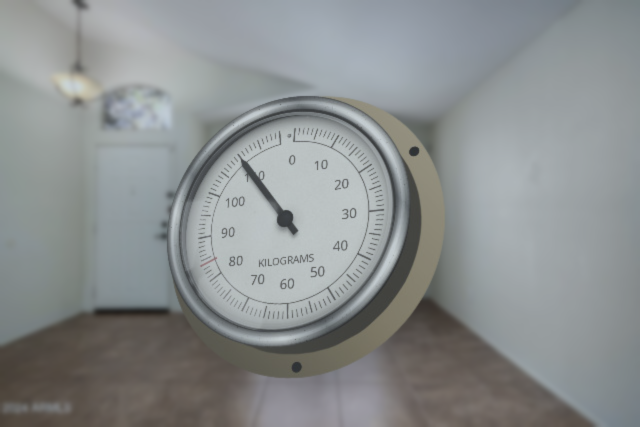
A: 110 kg
